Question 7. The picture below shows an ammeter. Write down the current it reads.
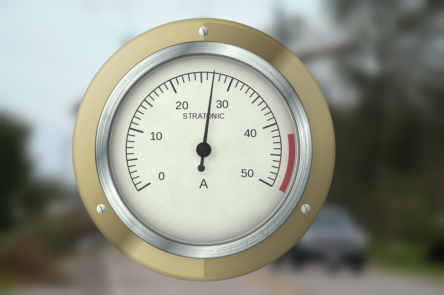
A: 27 A
